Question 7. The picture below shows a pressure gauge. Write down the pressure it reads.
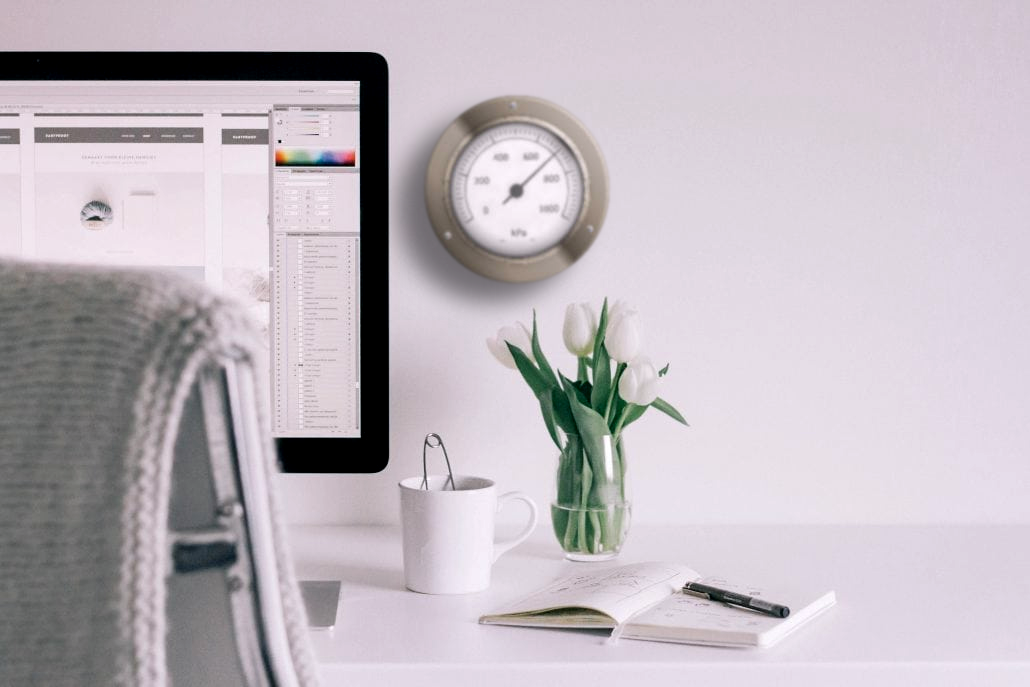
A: 700 kPa
